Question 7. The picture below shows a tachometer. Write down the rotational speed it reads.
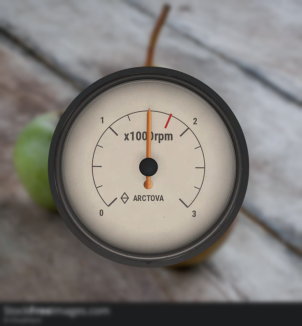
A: 1500 rpm
